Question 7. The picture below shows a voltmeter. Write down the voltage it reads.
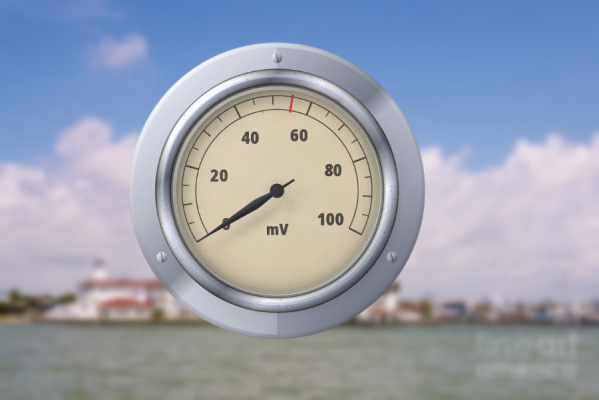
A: 0 mV
